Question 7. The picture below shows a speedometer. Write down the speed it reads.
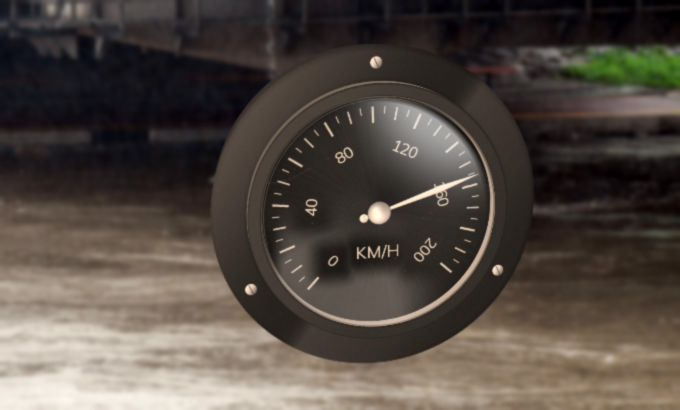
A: 155 km/h
